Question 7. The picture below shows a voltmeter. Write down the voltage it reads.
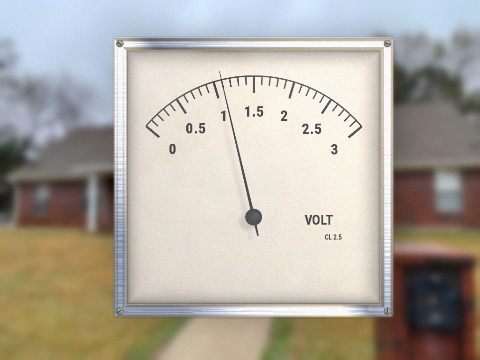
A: 1.1 V
